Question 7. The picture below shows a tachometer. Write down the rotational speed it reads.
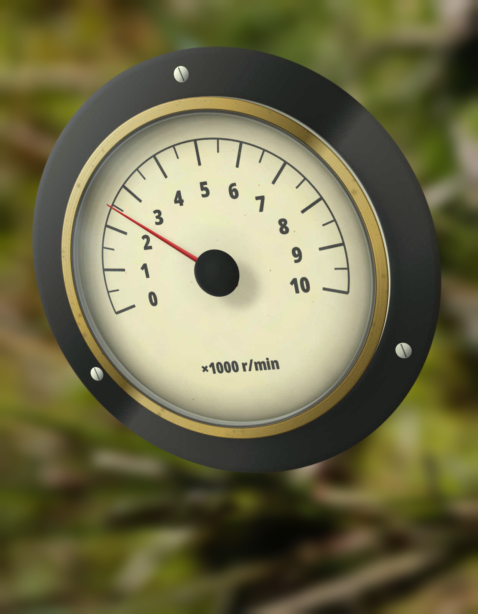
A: 2500 rpm
